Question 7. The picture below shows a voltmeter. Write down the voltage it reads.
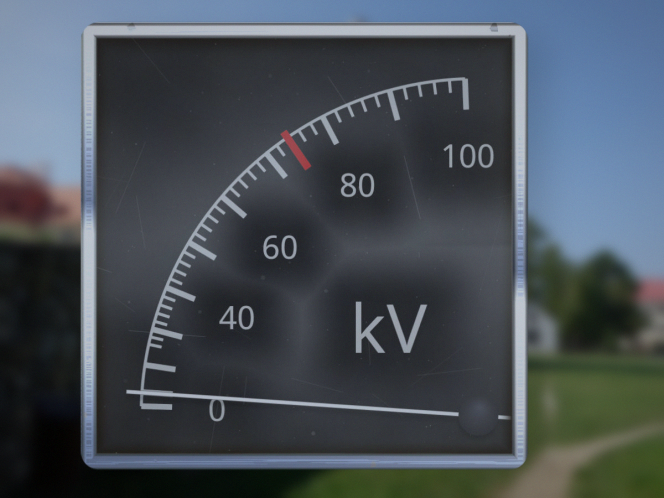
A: 10 kV
